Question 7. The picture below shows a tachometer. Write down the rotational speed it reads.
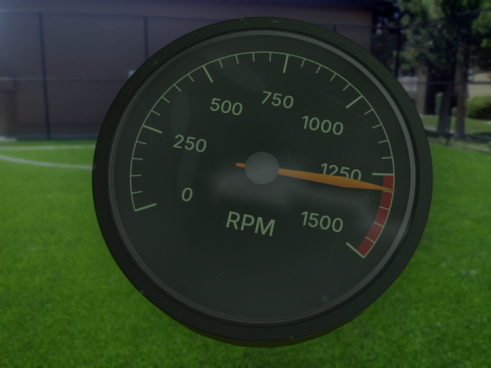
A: 1300 rpm
